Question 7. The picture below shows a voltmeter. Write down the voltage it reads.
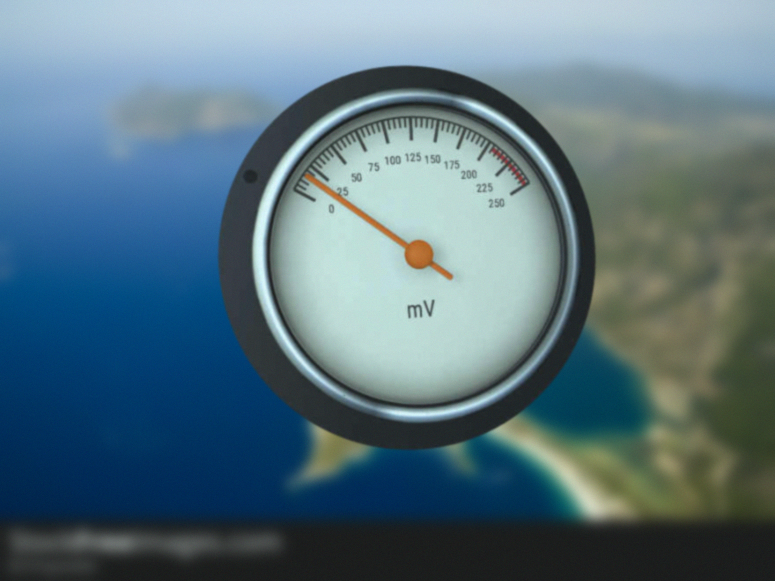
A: 15 mV
